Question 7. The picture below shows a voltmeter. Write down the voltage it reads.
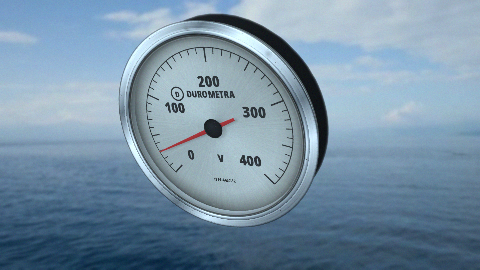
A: 30 V
